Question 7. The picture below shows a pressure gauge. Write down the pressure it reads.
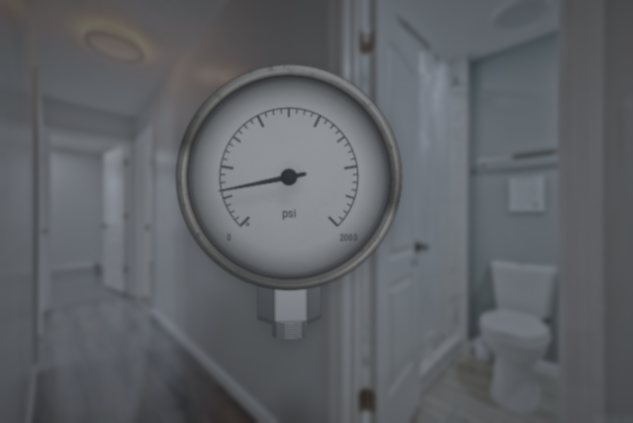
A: 250 psi
